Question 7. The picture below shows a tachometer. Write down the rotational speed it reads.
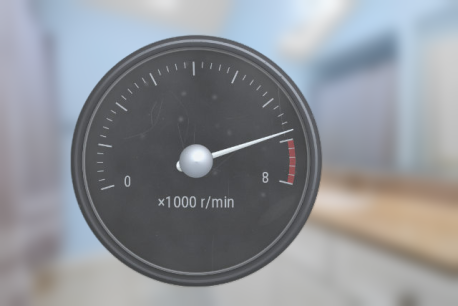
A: 6800 rpm
